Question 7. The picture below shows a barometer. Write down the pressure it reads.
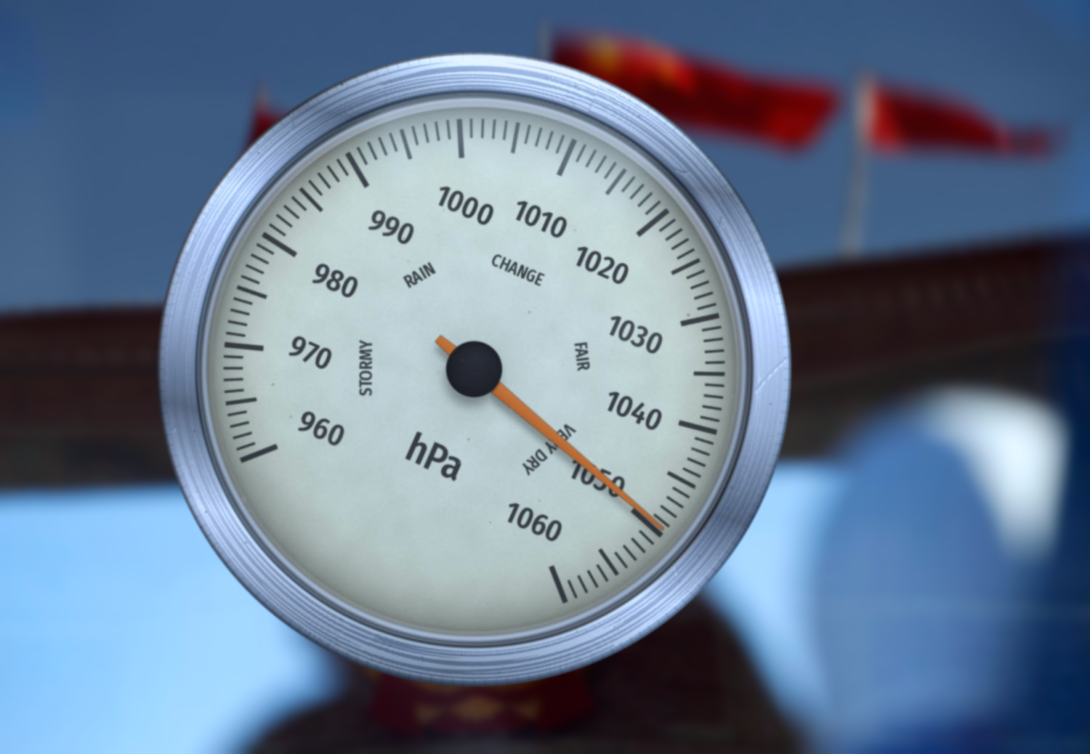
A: 1049.5 hPa
